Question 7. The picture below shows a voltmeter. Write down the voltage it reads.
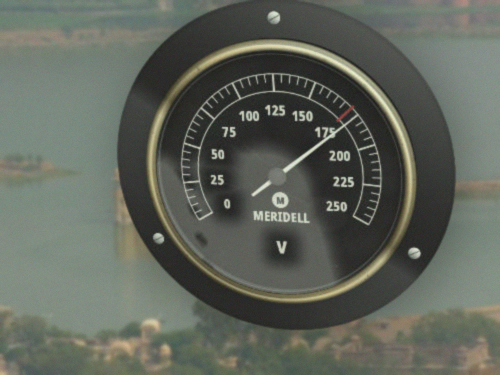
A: 180 V
